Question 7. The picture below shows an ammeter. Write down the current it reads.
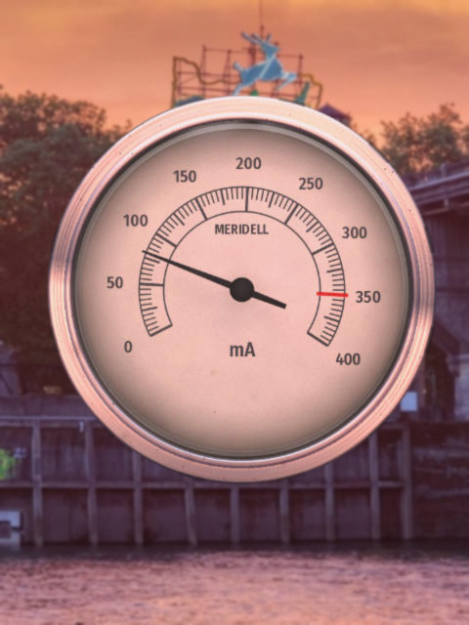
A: 80 mA
